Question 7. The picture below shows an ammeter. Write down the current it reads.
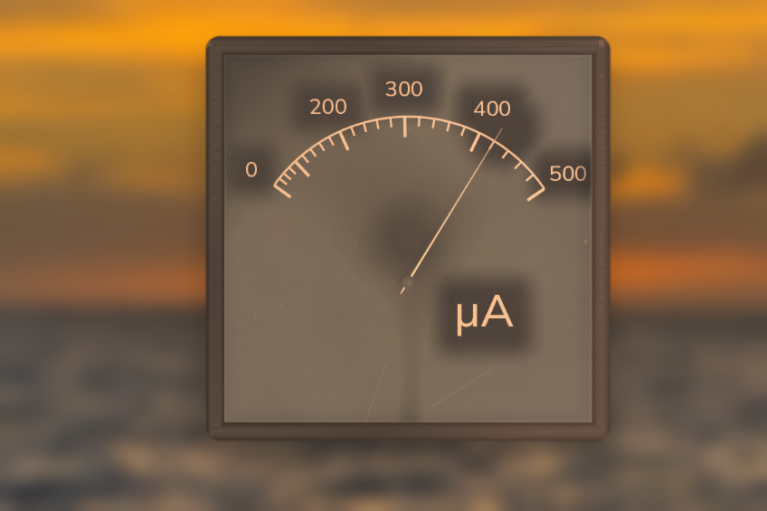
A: 420 µA
